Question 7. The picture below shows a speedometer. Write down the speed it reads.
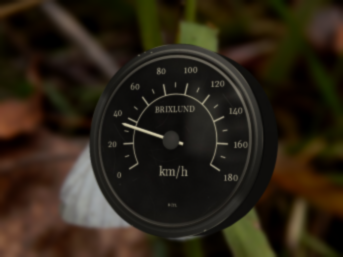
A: 35 km/h
